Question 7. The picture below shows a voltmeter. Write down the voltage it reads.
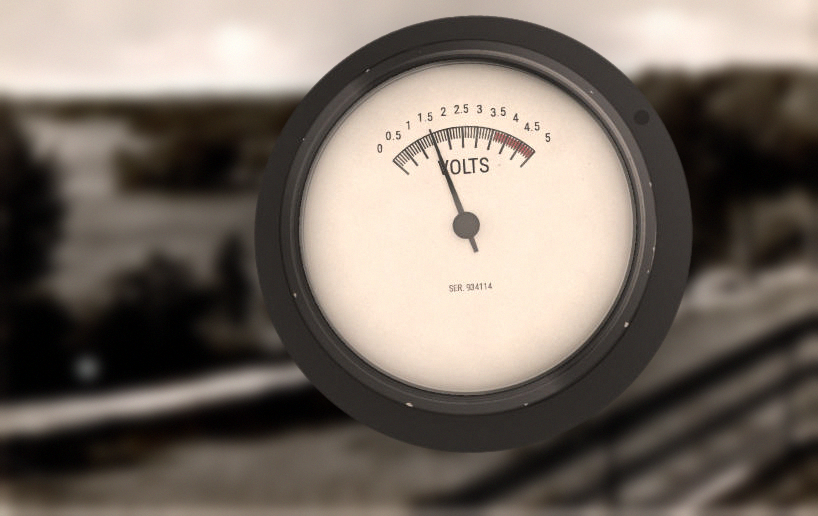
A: 1.5 V
